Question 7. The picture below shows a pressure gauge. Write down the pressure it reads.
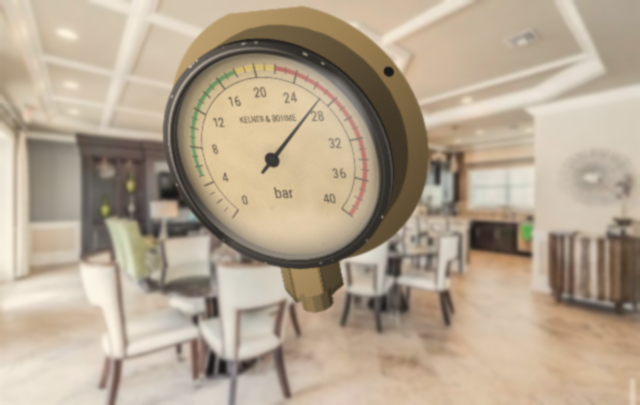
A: 27 bar
